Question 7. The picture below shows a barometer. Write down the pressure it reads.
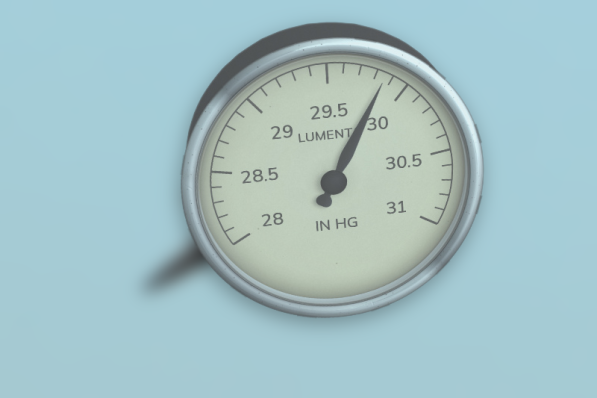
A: 29.85 inHg
